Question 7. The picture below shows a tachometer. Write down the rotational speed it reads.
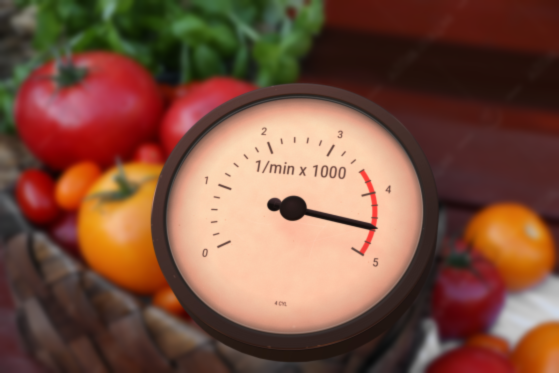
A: 4600 rpm
